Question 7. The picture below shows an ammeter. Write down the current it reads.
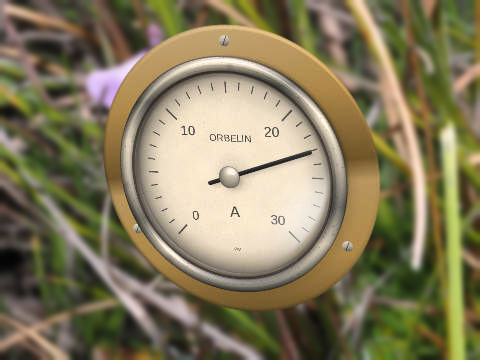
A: 23 A
